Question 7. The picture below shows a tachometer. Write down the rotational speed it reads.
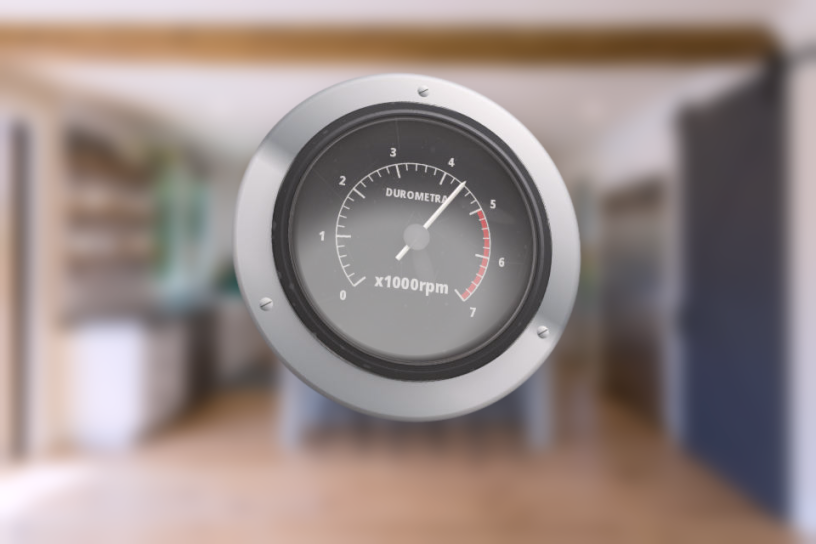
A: 4400 rpm
